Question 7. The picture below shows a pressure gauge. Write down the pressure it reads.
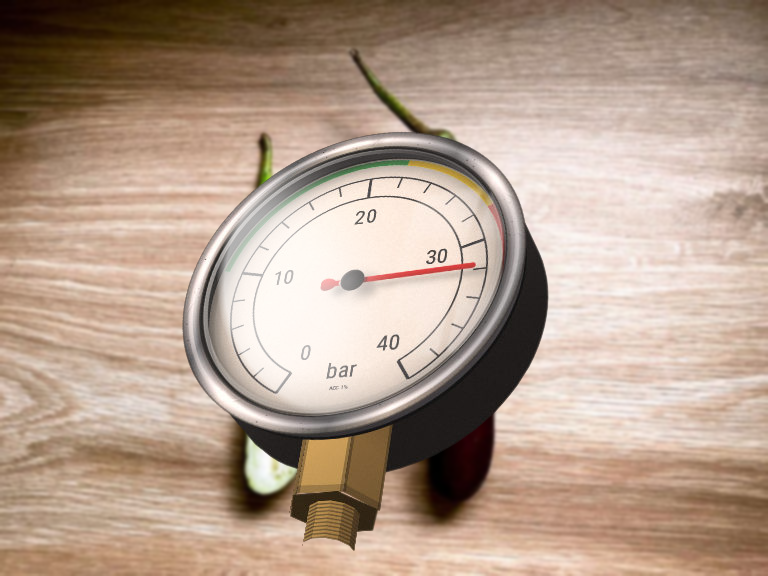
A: 32 bar
